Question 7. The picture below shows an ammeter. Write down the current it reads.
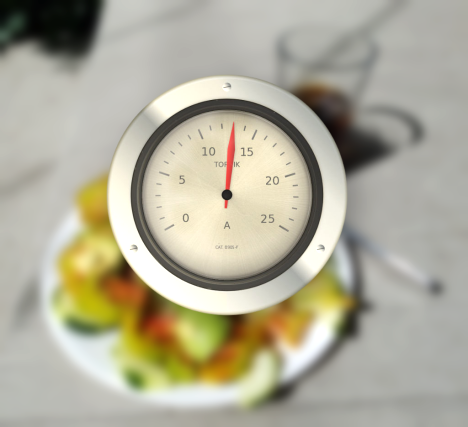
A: 13 A
